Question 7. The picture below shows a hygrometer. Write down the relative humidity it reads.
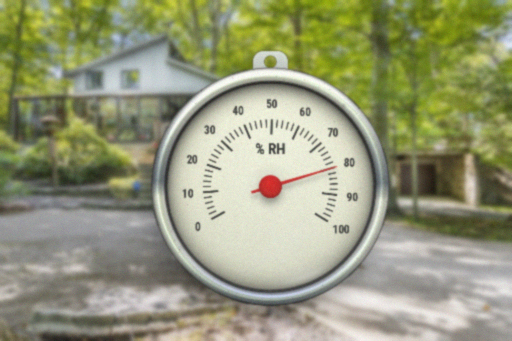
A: 80 %
